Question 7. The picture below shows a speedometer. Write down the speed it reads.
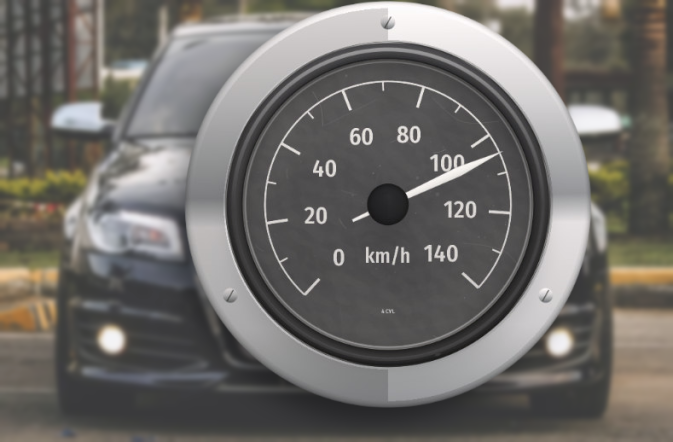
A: 105 km/h
